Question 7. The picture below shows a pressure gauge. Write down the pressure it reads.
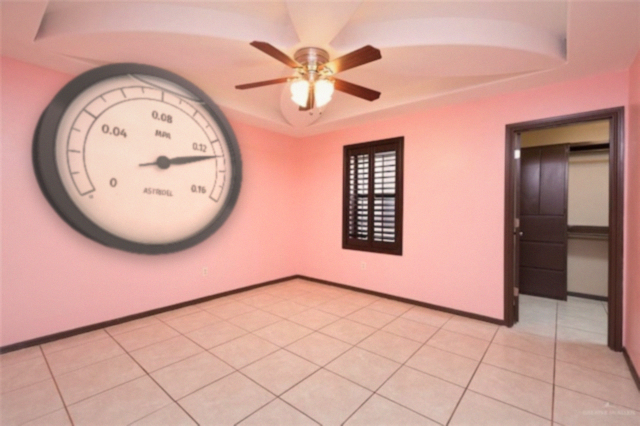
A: 0.13 MPa
